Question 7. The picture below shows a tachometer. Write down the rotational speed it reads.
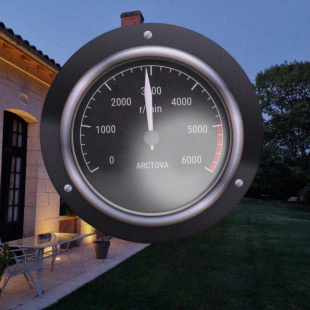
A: 2900 rpm
